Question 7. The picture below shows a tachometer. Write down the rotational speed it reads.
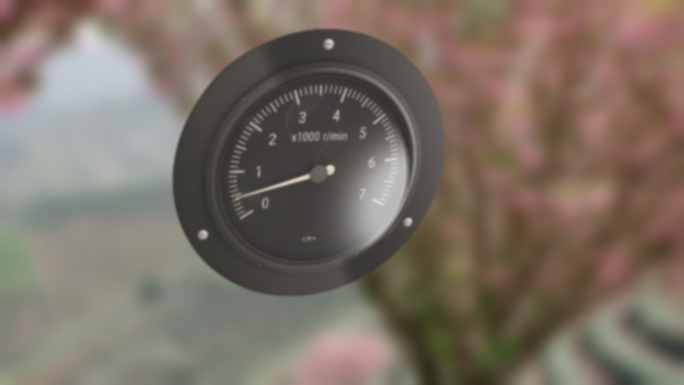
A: 500 rpm
